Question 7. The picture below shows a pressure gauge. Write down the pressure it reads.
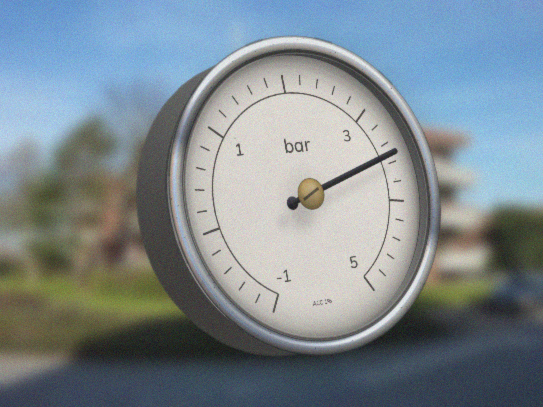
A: 3.5 bar
